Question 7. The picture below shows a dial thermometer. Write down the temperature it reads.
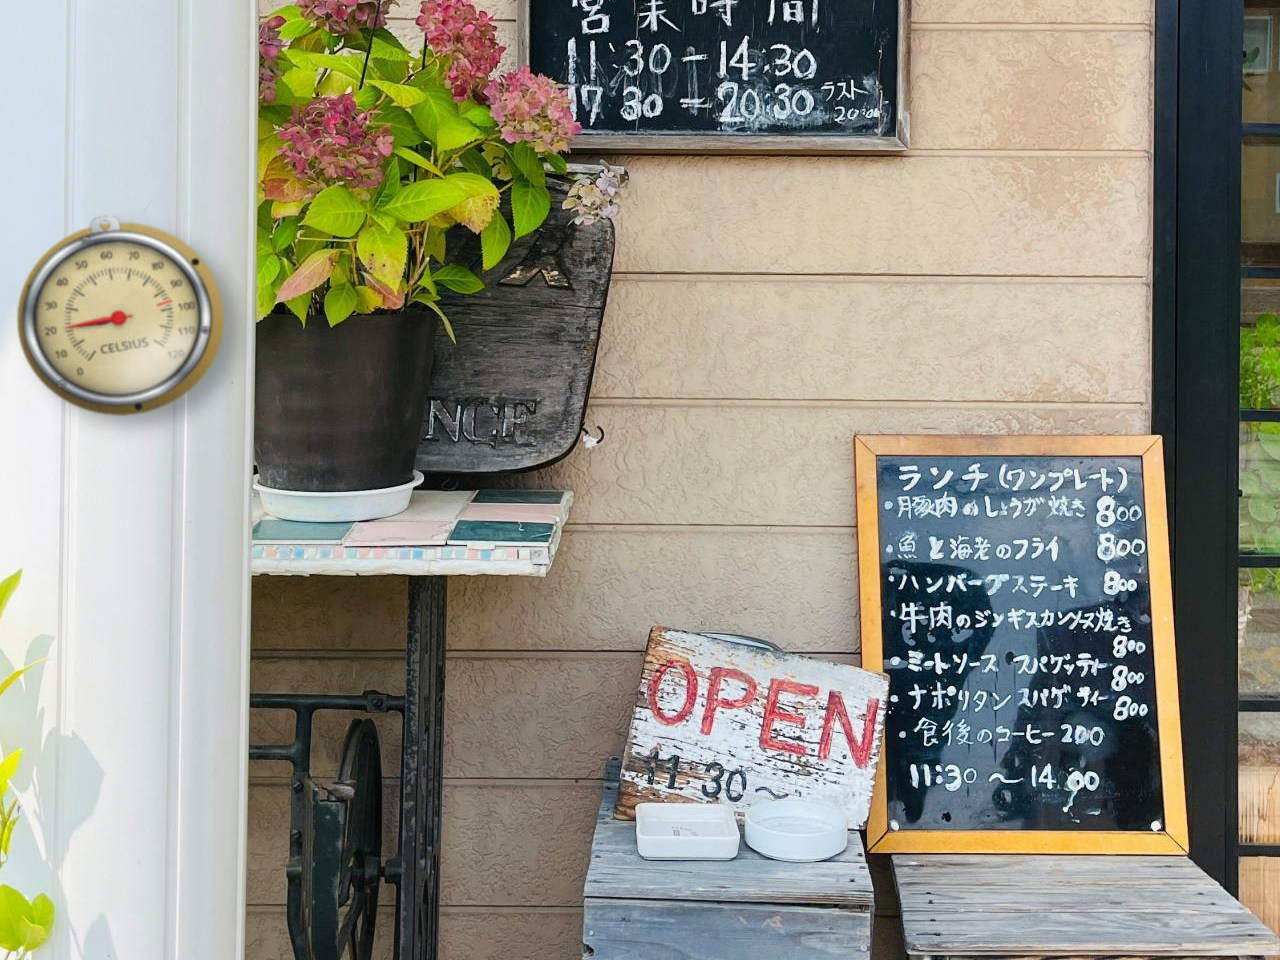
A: 20 °C
